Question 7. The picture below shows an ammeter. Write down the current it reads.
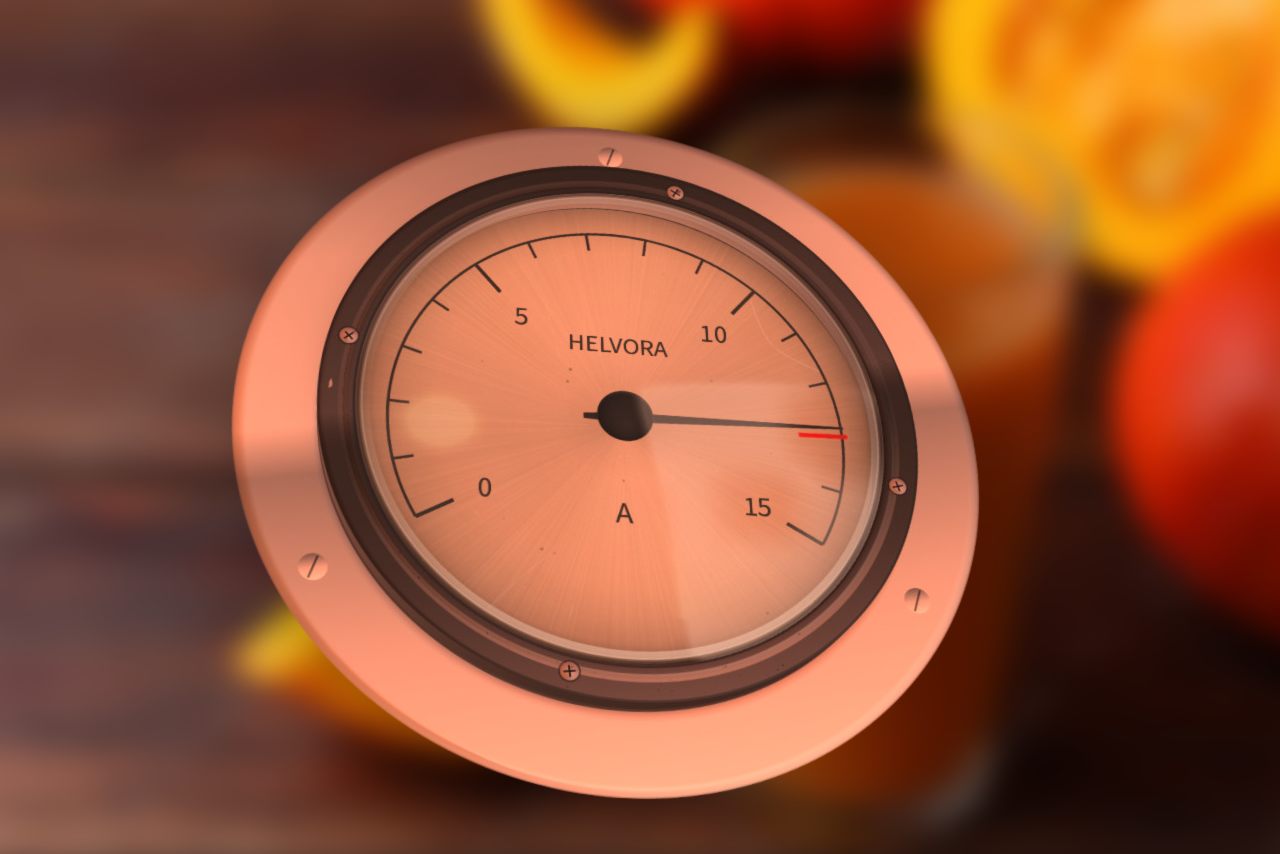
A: 13 A
